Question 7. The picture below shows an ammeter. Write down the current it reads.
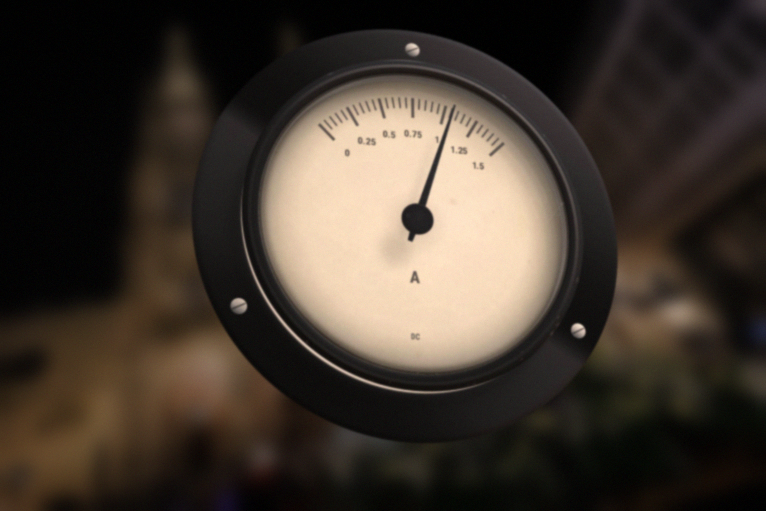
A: 1.05 A
